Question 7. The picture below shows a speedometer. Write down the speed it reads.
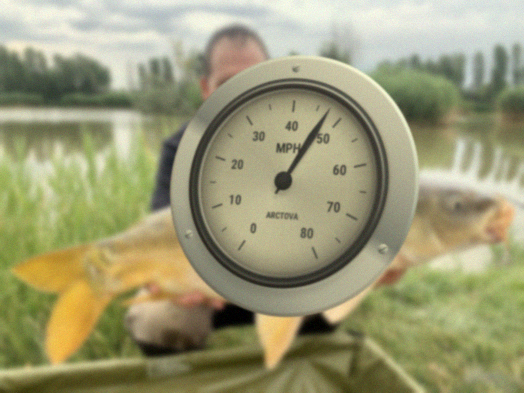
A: 47.5 mph
